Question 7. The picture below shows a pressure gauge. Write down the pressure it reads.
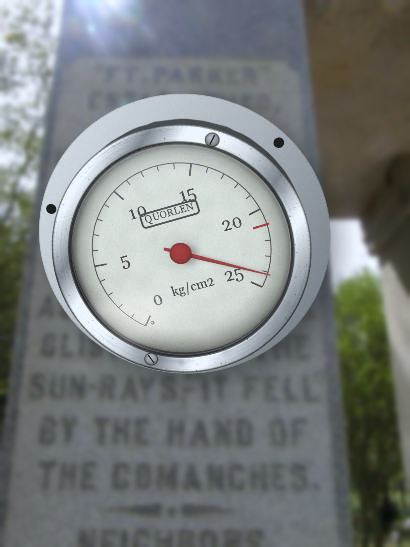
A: 24 kg/cm²
